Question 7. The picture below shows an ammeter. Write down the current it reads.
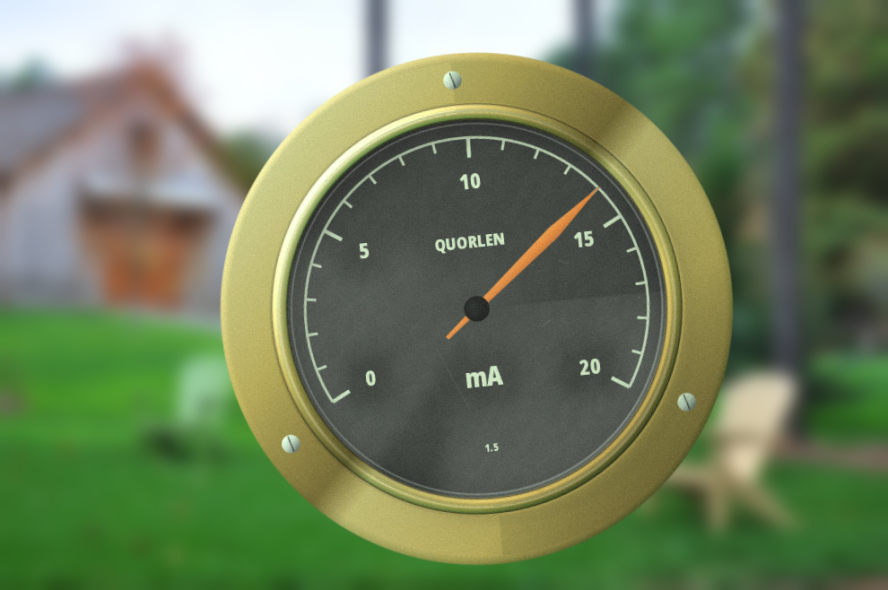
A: 14 mA
